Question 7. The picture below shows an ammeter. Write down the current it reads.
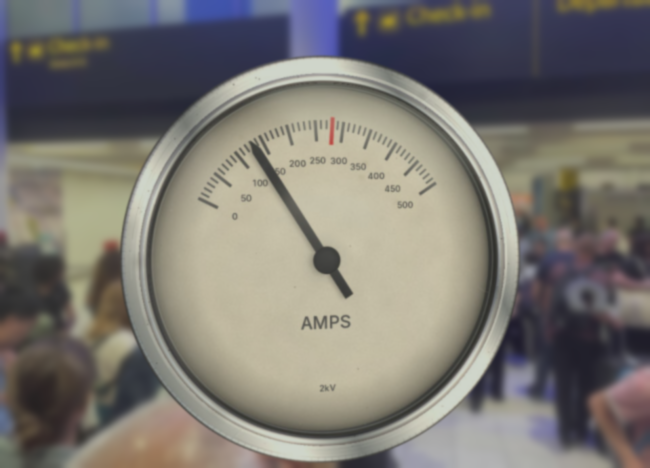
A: 130 A
